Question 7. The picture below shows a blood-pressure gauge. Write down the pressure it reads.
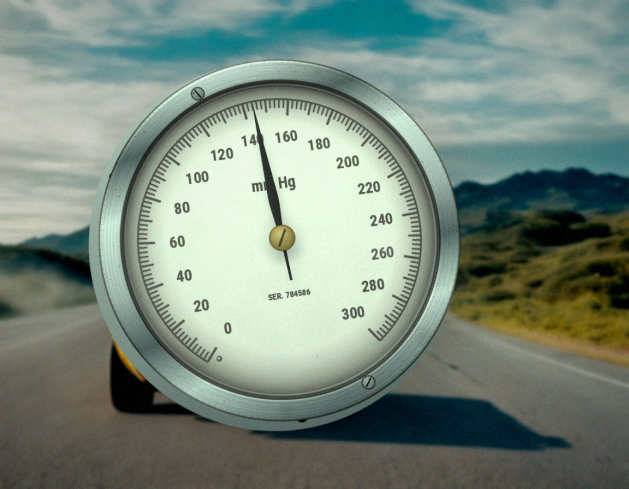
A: 144 mmHg
